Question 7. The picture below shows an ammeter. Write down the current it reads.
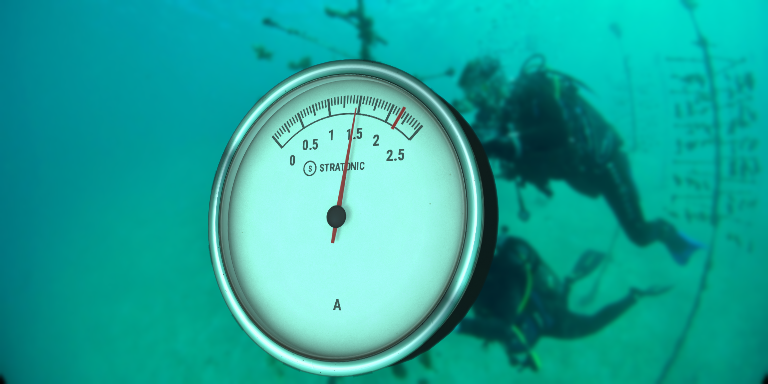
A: 1.5 A
